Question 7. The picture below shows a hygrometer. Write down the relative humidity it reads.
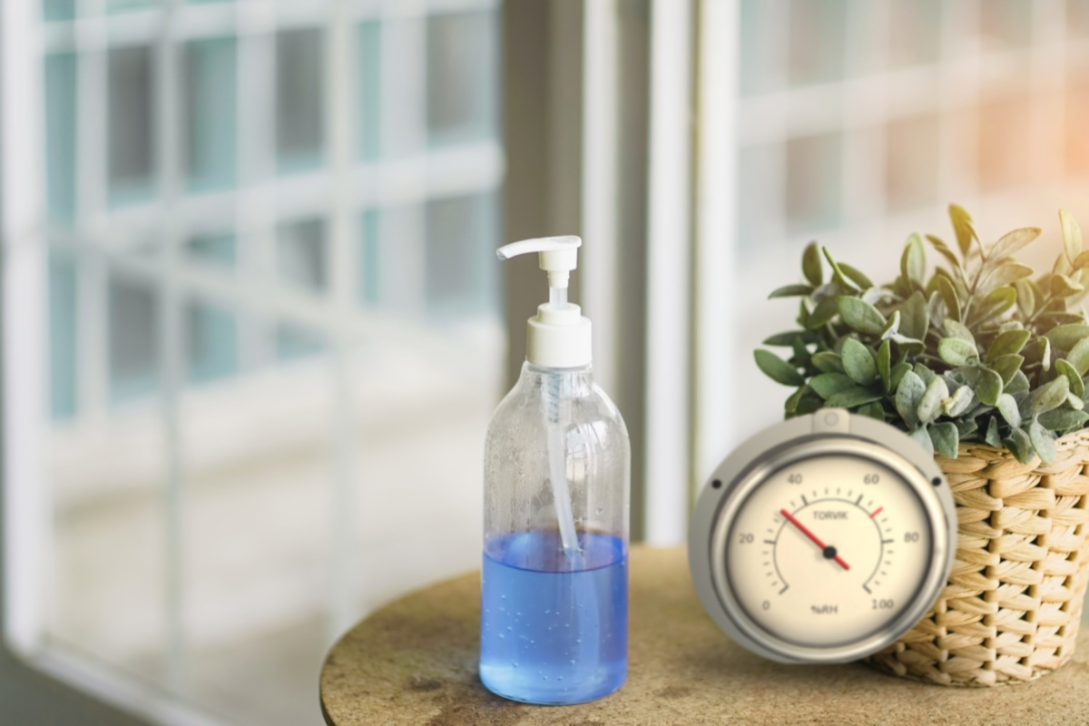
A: 32 %
